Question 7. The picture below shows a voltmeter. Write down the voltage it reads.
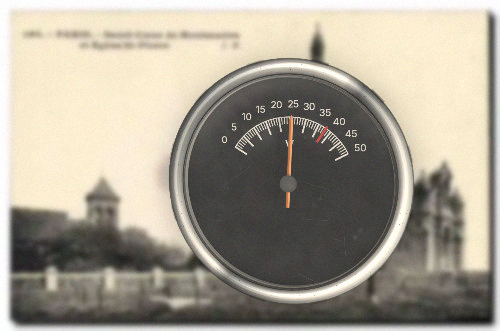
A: 25 V
